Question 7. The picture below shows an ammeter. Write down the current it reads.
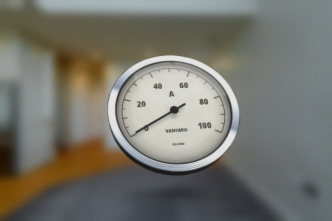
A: 0 A
